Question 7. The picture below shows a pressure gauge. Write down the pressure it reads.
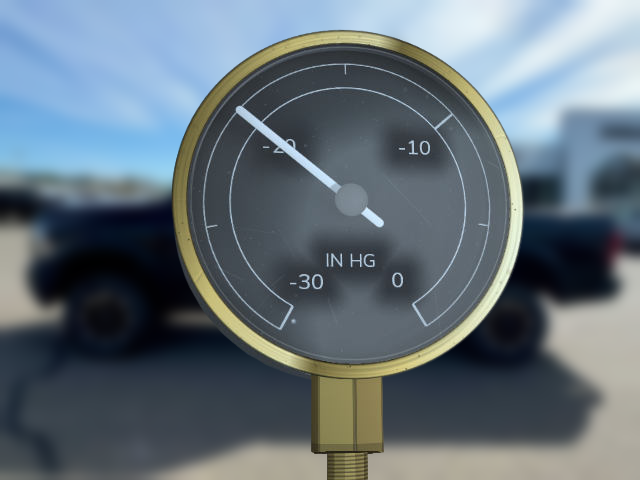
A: -20 inHg
